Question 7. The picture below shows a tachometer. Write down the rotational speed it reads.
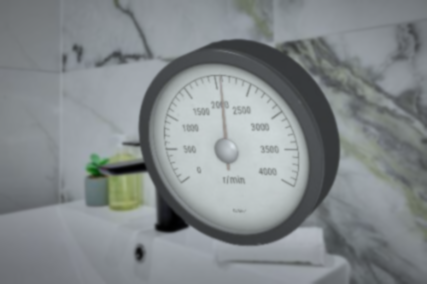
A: 2100 rpm
